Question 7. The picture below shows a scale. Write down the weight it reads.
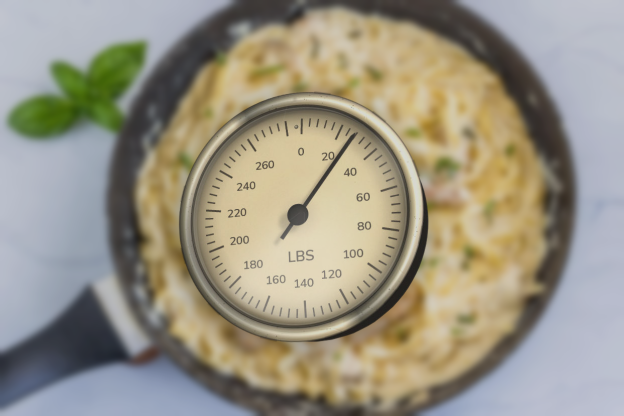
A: 28 lb
